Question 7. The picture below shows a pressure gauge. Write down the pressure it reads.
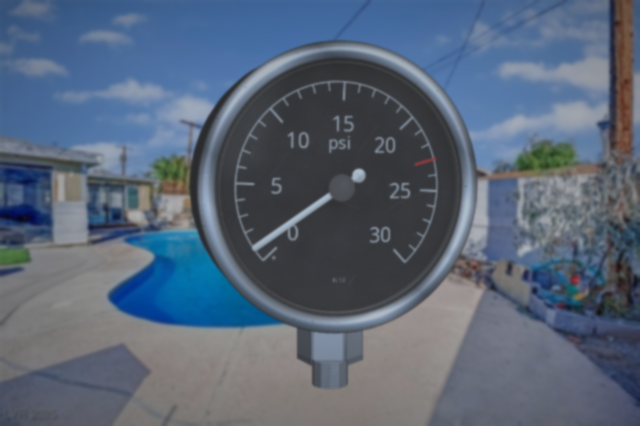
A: 1 psi
